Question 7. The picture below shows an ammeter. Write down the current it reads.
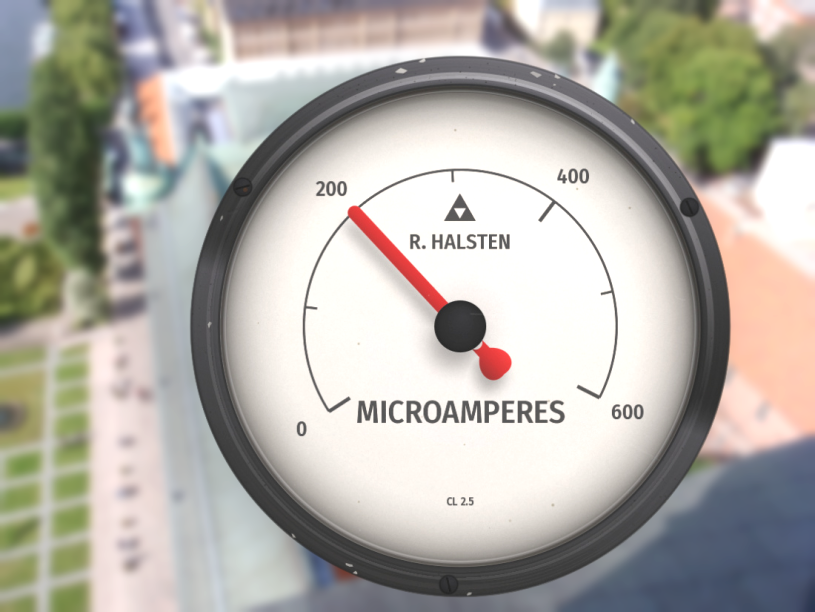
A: 200 µA
